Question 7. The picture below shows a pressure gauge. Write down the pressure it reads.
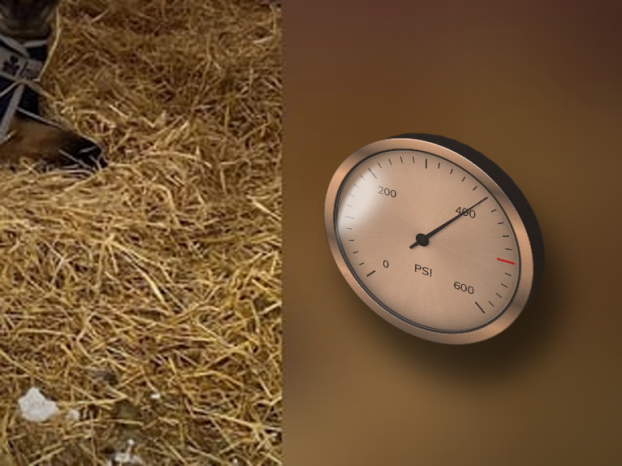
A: 400 psi
